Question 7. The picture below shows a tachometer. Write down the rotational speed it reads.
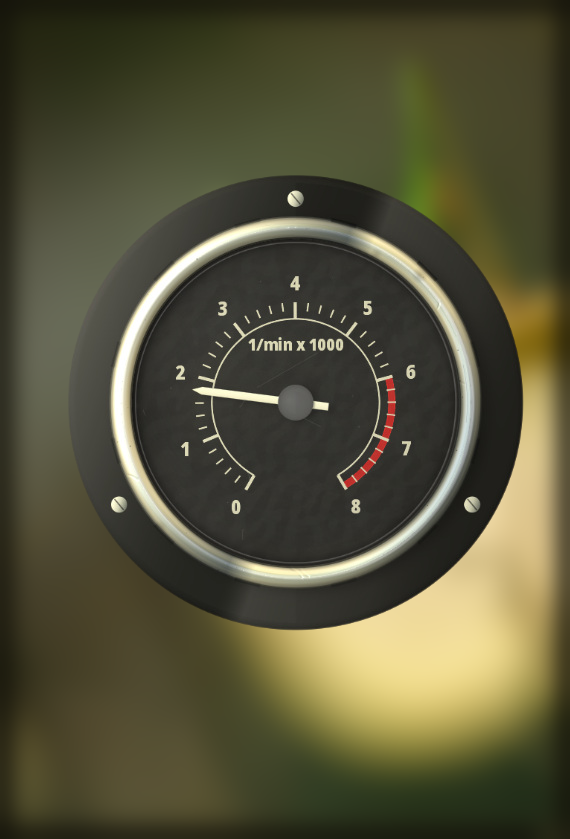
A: 1800 rpm
